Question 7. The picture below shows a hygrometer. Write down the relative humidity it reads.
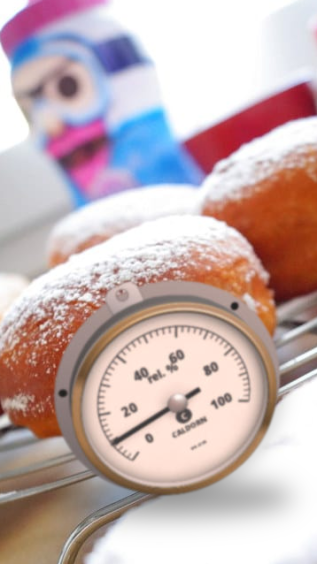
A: 10 %
